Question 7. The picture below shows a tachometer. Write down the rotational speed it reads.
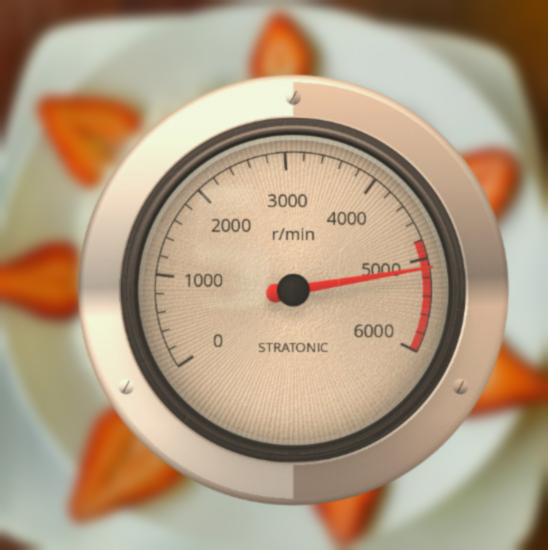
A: 5100 rpm
